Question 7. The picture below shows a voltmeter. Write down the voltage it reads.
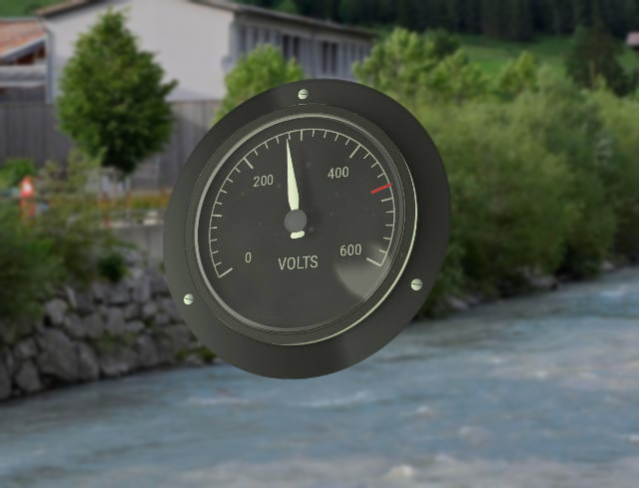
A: 280 V
